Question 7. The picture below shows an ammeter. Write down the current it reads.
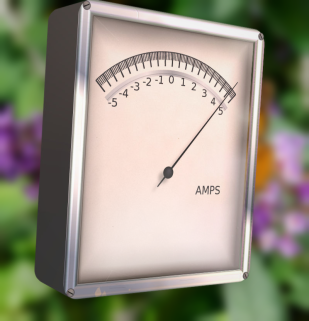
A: 4.5 A
